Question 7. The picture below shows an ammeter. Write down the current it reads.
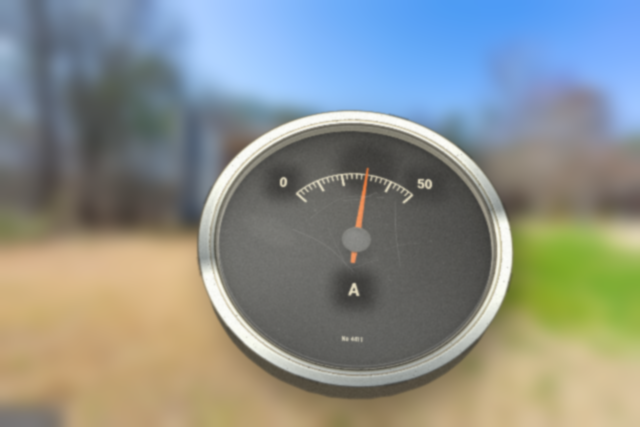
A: 30 A
